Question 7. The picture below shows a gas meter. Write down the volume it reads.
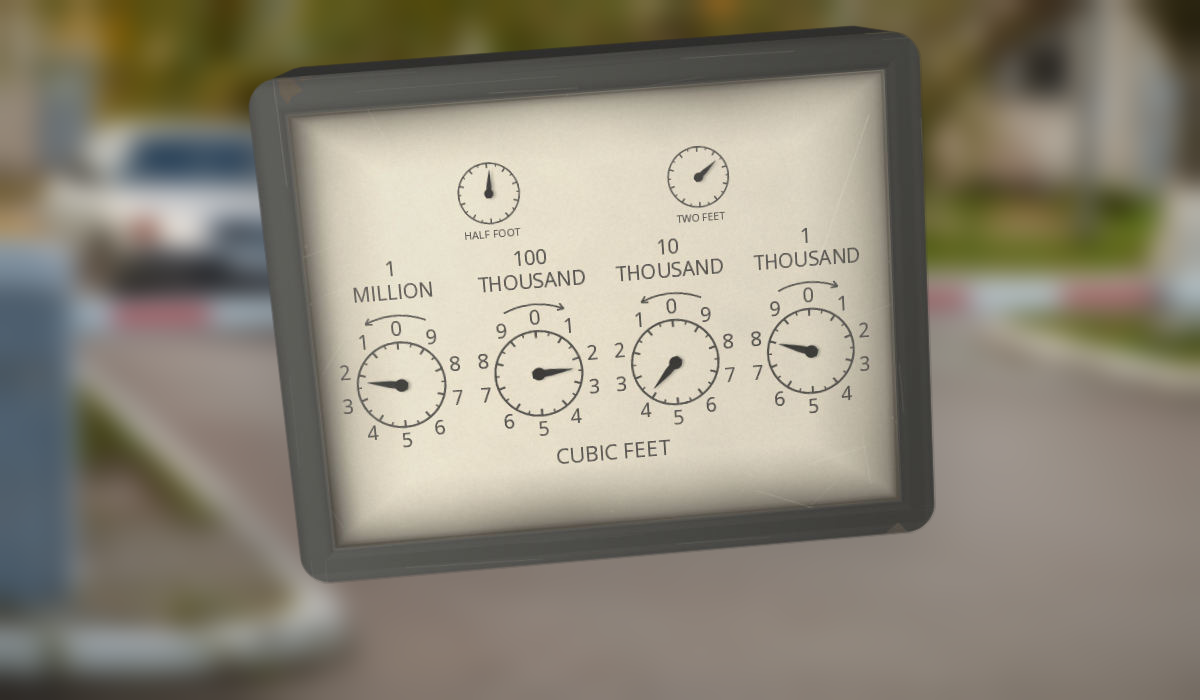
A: 223800 ft³
